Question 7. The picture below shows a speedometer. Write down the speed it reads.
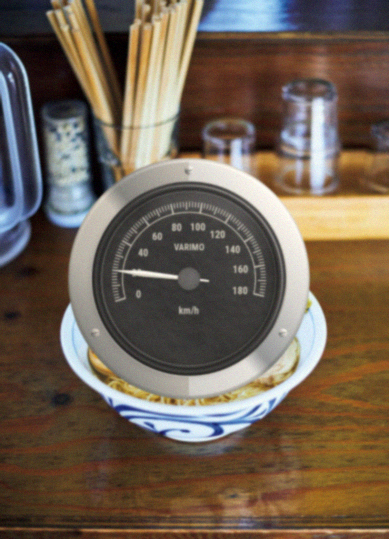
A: 20 km/h
